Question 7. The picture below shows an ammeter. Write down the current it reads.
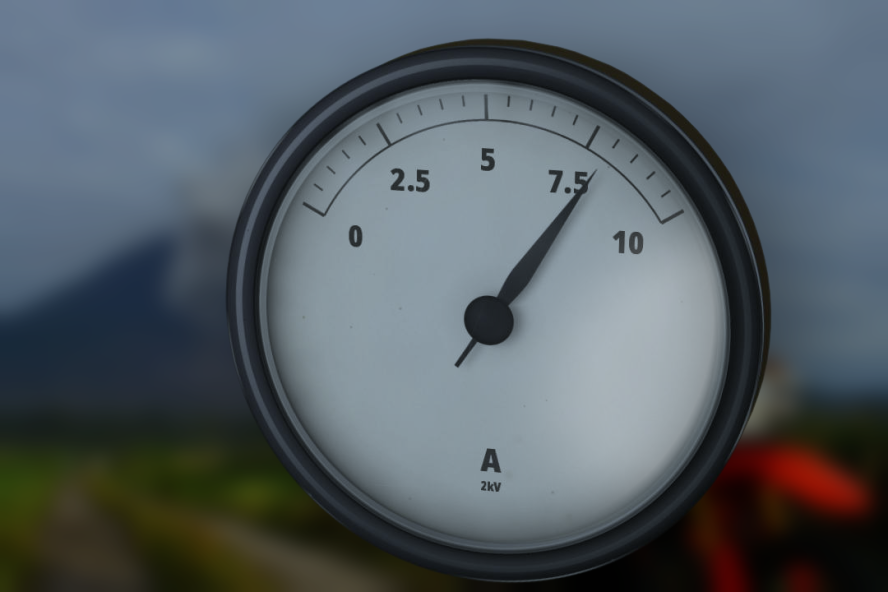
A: 8 A
